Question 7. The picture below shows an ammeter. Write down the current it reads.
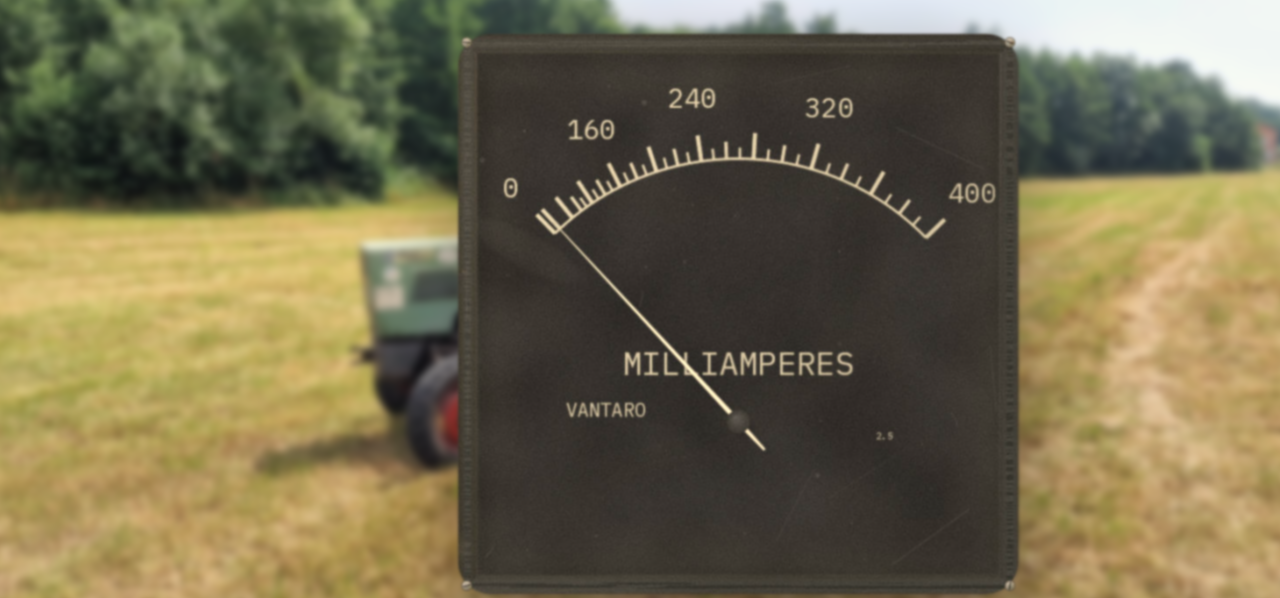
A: 40 mA
